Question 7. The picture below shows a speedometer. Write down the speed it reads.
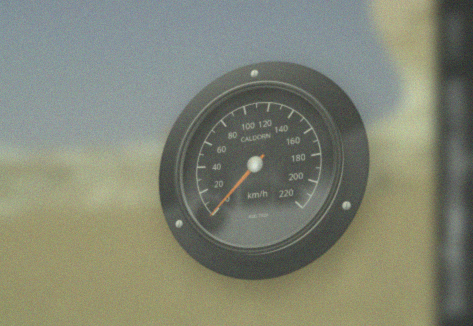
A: 0 km/h
